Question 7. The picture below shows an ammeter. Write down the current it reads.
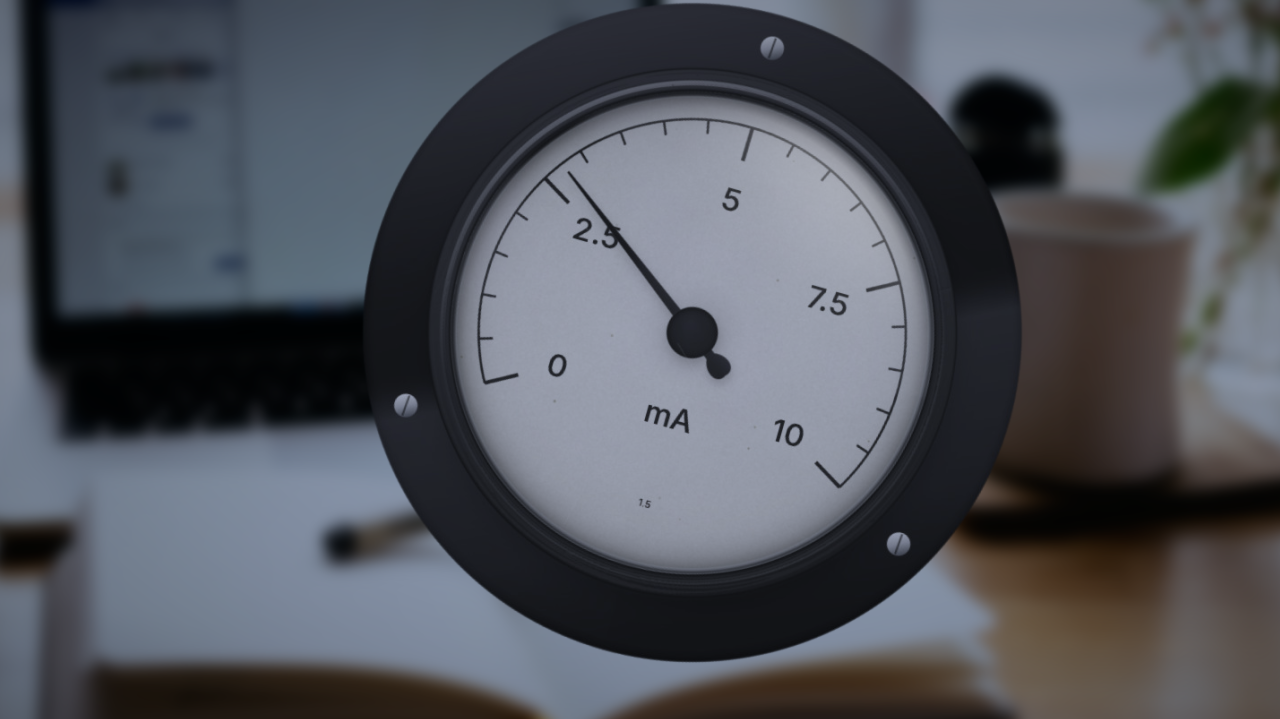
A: 2.75 mA
